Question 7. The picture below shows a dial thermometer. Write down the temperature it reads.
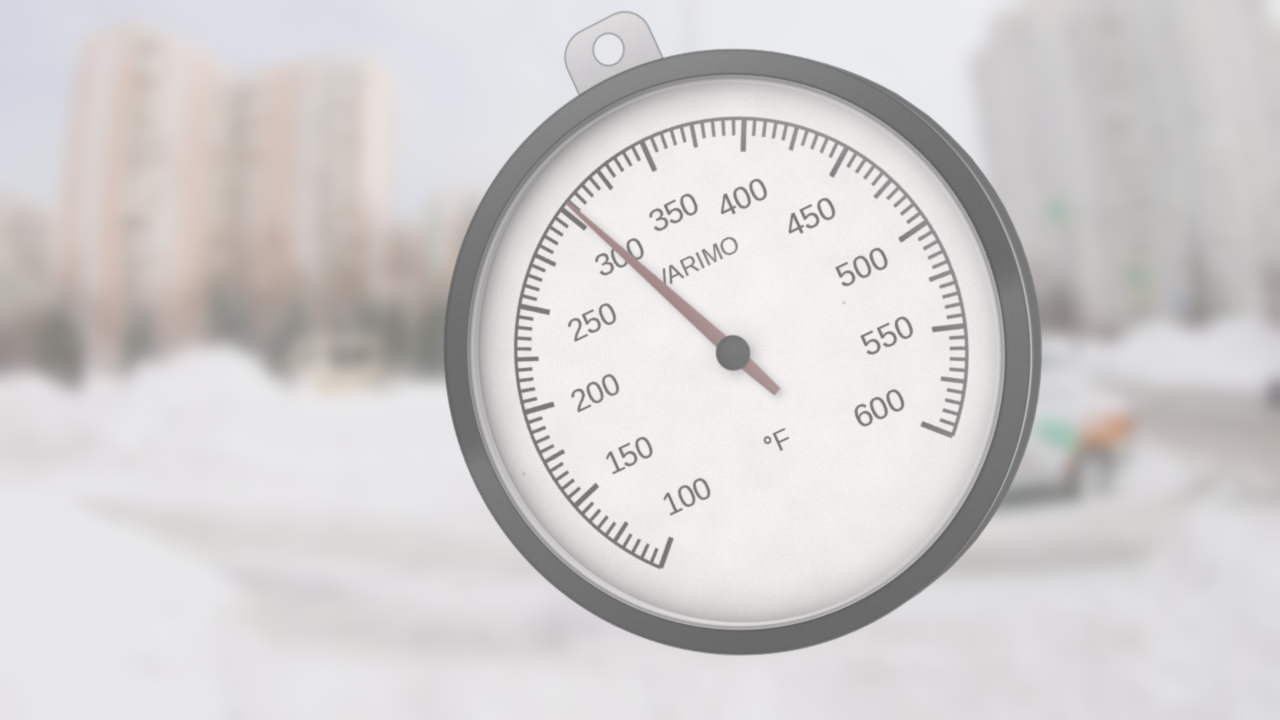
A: 305 °F
